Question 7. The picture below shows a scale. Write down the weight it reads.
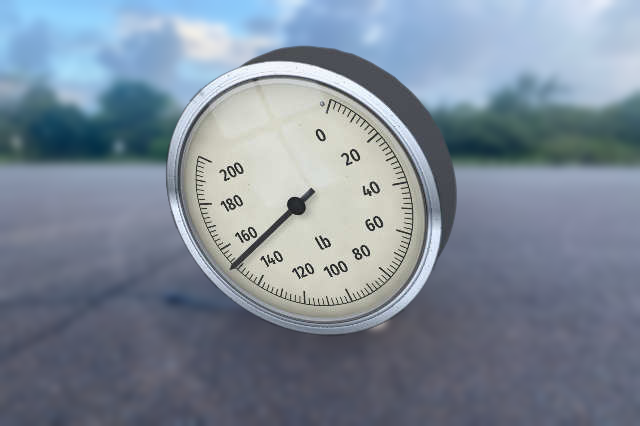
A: 152 lb
